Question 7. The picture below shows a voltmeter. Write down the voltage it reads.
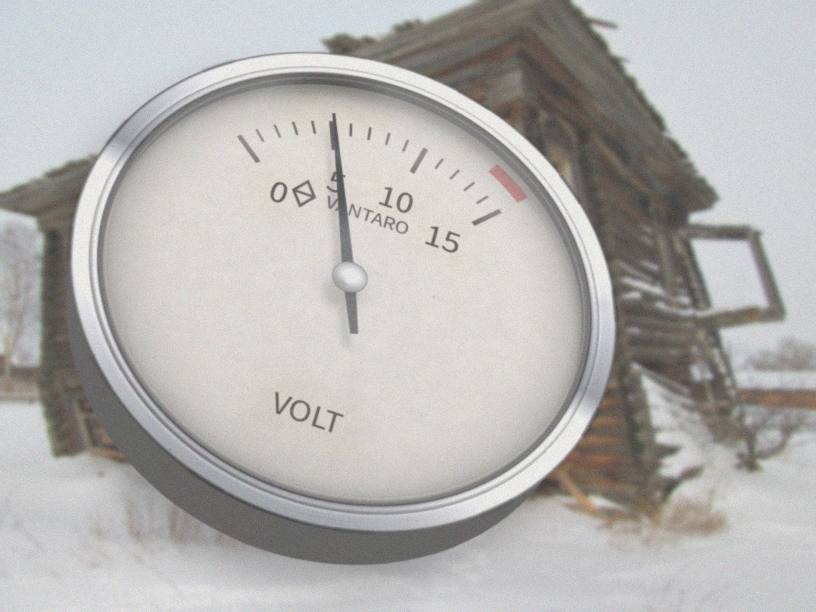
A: 5 V
